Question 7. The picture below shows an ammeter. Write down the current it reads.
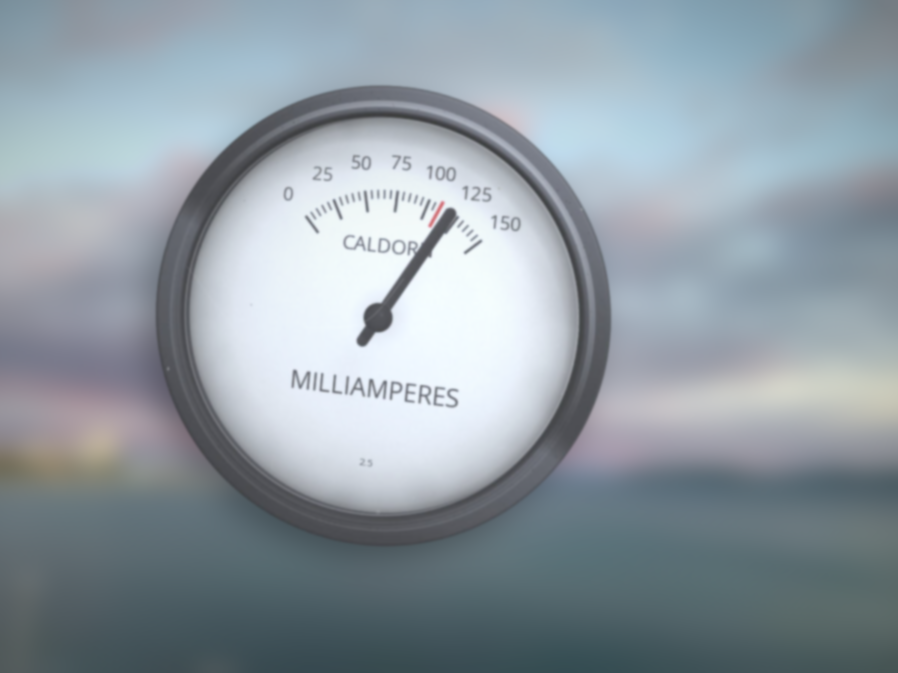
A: 120 mA
